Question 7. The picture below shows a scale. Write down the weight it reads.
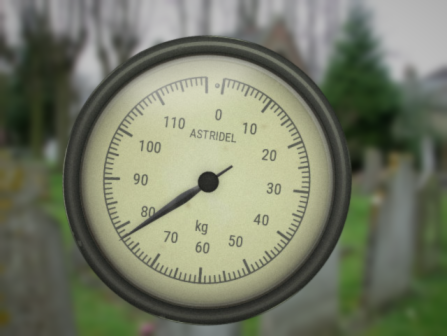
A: 78 kg
